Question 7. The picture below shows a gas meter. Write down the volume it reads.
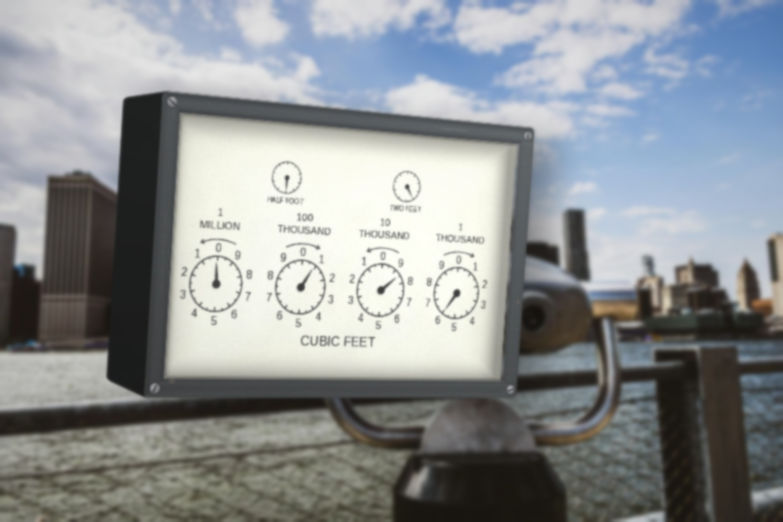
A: 8600 ft³
